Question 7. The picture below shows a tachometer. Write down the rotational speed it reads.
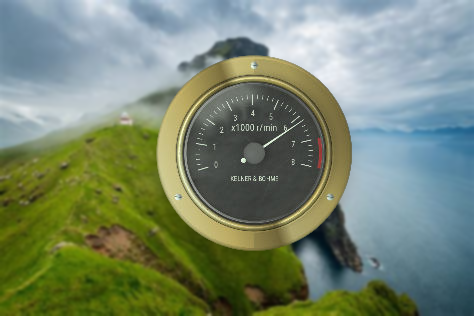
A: 6200 rpm
